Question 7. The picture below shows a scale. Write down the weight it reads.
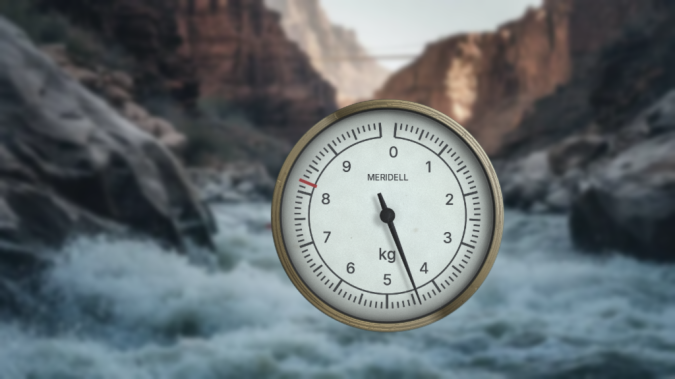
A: 4.4 kg
